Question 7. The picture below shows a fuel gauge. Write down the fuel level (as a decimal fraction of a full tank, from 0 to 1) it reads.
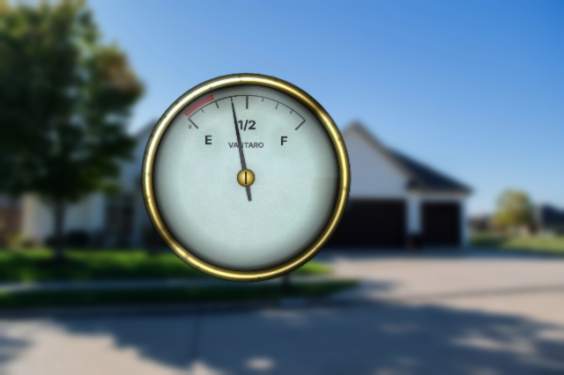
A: 0.375
